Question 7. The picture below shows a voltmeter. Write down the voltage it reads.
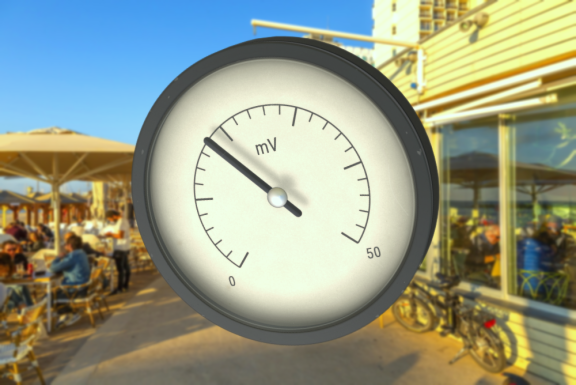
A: 18 mV
